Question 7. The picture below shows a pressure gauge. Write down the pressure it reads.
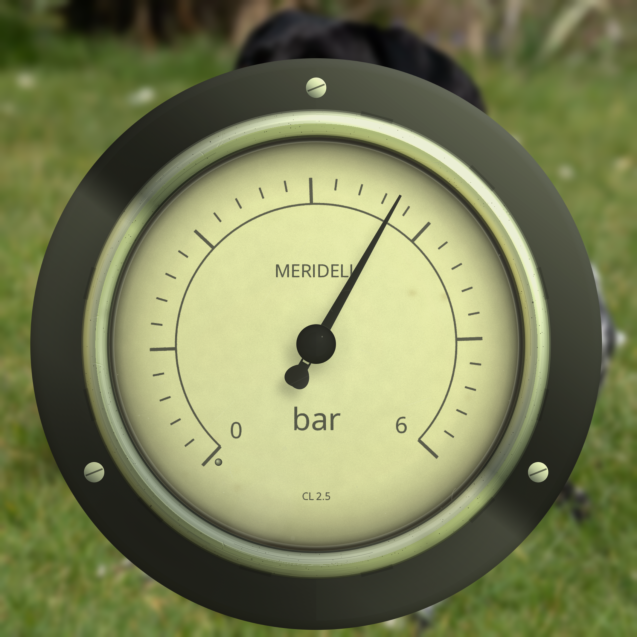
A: 3.7 bar
